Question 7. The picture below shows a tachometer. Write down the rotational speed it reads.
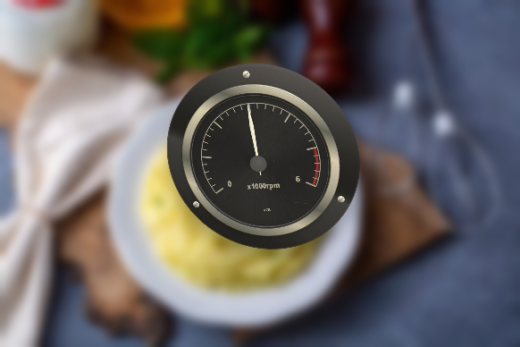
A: 3000 rpm
